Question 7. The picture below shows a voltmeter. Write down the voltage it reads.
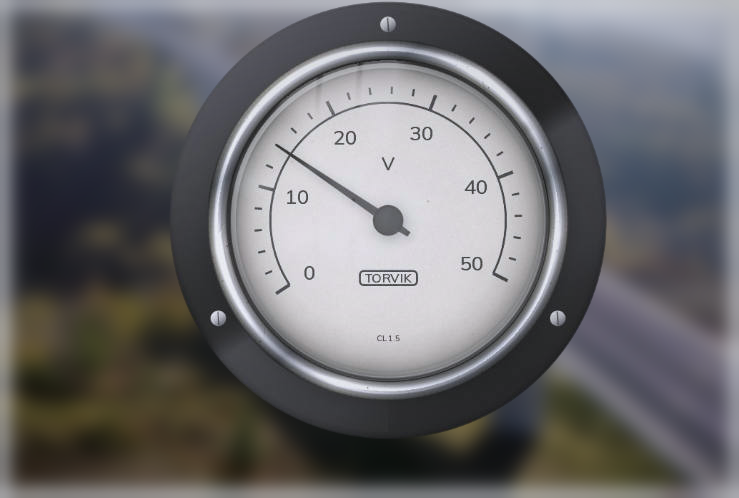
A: 14 V
